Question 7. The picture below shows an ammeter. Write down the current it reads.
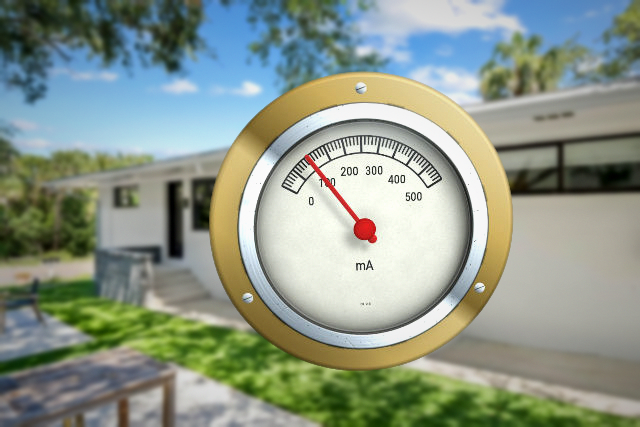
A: 100 mA
